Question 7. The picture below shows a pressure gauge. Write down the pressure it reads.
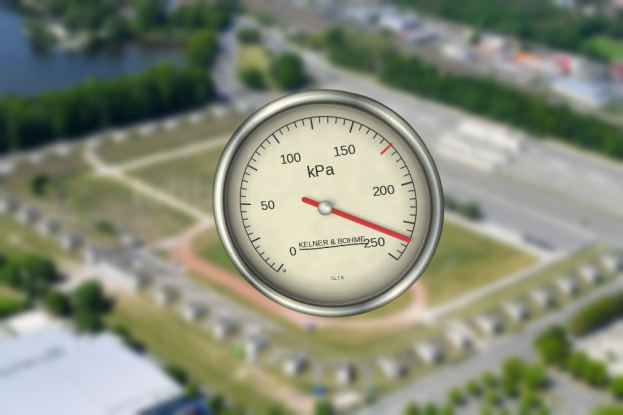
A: 235 kPa
